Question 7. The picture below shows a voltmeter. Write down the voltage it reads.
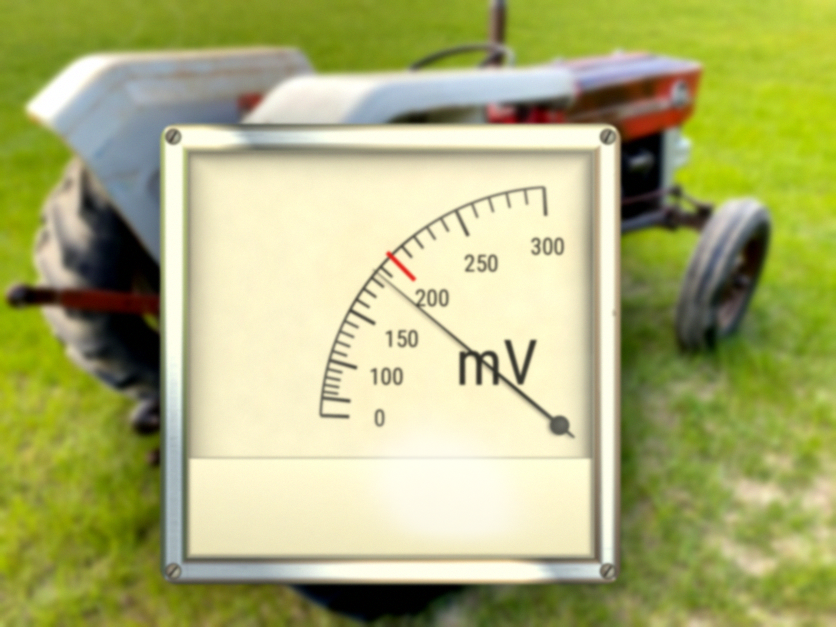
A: 185 mV
